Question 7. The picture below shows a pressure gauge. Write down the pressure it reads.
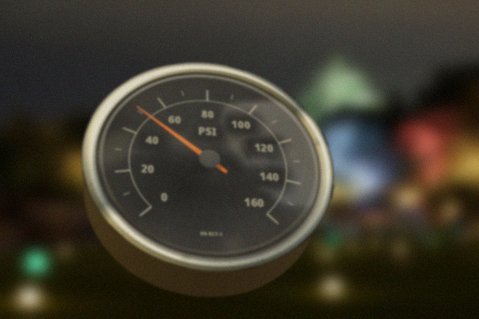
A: 50 psi
